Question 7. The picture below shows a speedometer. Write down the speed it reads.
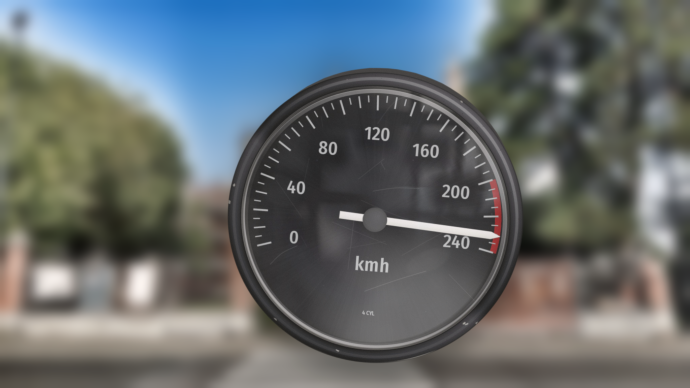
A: 230 km/h
